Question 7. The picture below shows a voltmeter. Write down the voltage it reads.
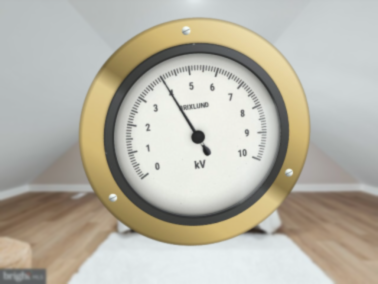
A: 4 kV
